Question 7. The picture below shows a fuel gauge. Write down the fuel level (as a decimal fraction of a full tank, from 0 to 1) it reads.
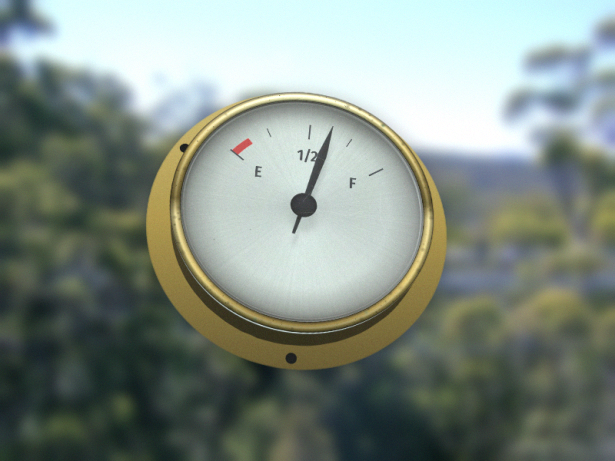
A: 0.625
